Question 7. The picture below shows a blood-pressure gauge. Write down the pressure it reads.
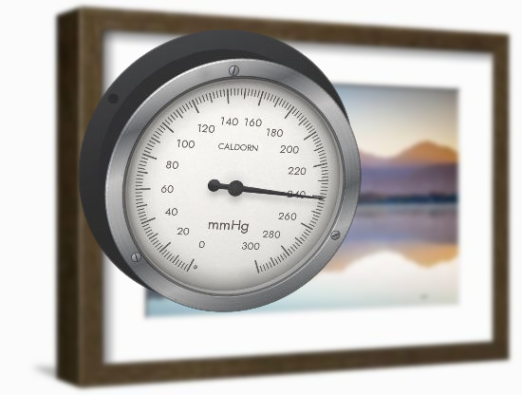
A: 240 mmHg
